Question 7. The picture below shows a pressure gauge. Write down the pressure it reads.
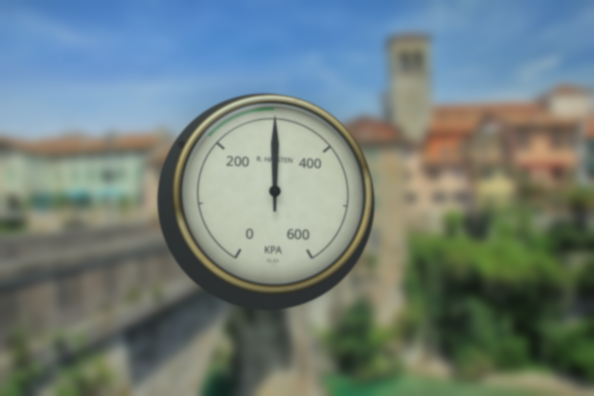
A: 300 kPa
